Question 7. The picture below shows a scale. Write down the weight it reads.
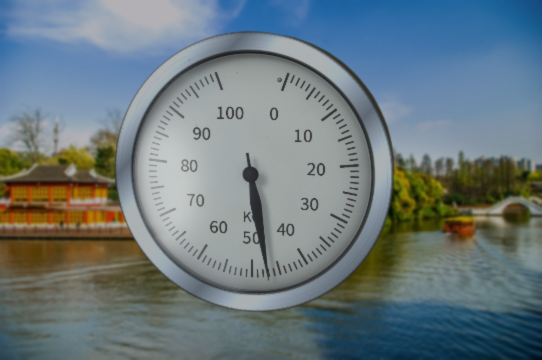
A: 47 kg
